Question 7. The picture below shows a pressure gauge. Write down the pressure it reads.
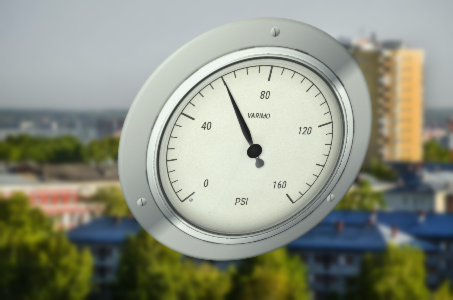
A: 60 psi
